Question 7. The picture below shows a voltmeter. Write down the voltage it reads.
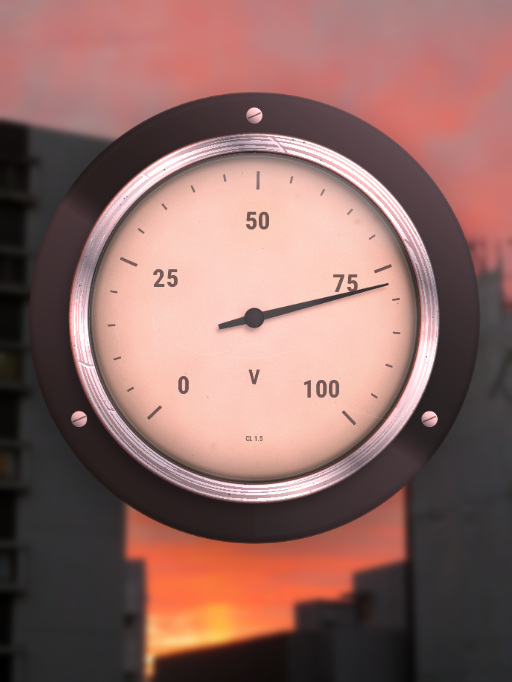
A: 77.5 V
